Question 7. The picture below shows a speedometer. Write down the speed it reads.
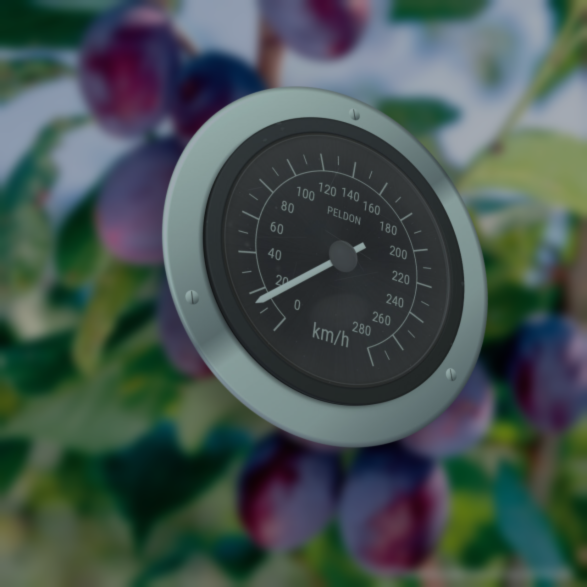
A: 15 km/h
